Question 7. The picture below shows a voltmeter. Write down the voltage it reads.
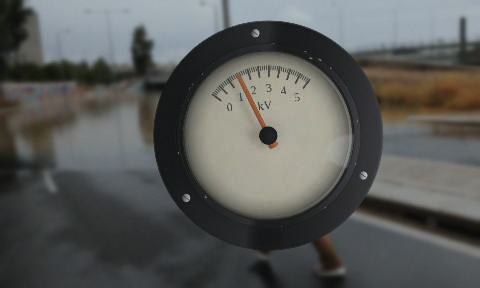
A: 1.5 kV
